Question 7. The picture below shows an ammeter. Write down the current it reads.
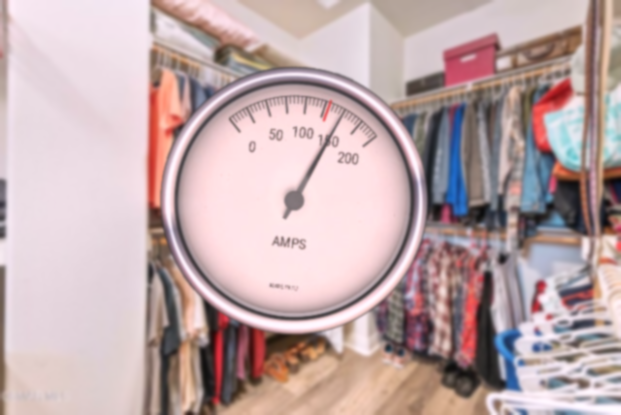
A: 150 A
